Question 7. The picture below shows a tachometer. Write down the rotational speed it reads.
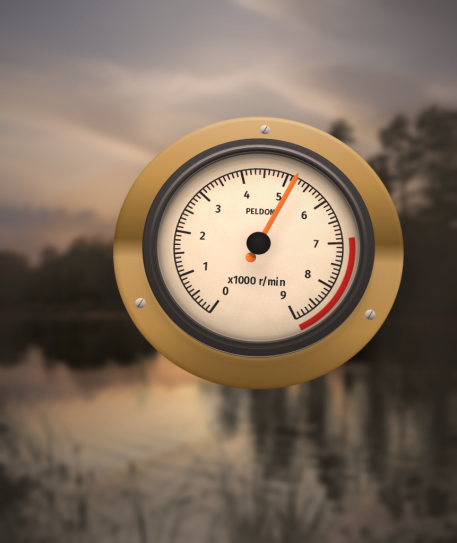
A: 5200 rpm
